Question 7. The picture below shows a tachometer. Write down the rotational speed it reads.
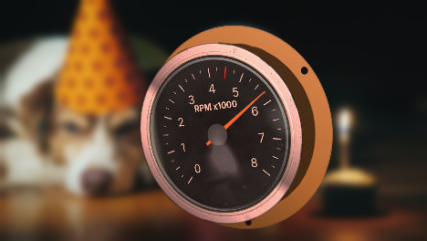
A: 5750 rpm
